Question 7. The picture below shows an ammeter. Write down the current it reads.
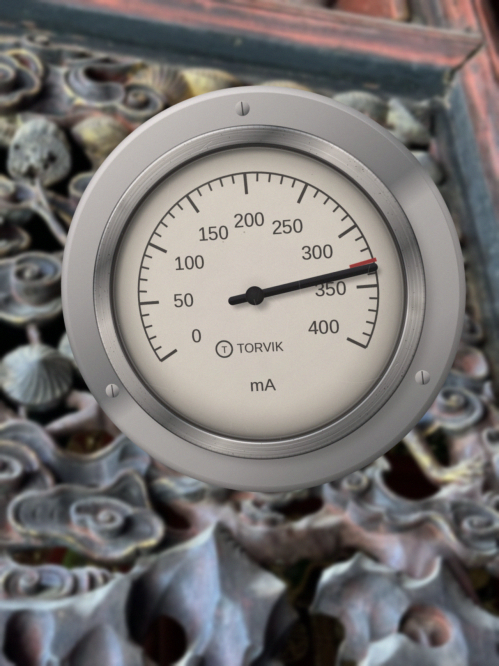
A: 335 mA
